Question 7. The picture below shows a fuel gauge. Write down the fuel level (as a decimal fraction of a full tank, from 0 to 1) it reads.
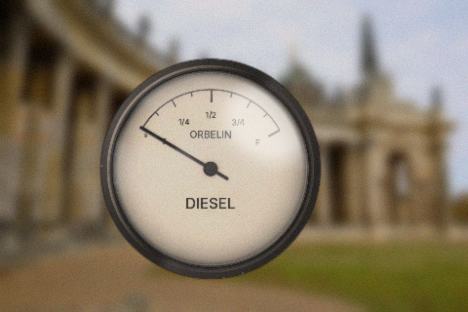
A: 0
